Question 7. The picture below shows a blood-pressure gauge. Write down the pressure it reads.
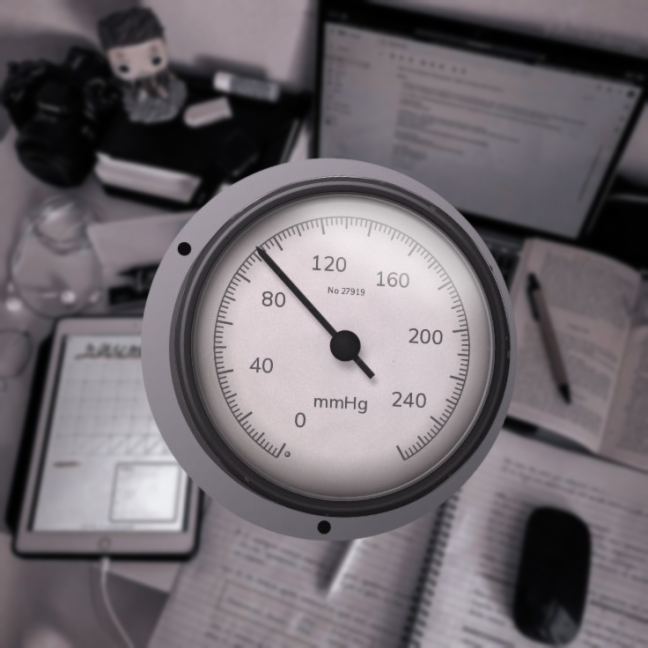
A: 92 mmHg
